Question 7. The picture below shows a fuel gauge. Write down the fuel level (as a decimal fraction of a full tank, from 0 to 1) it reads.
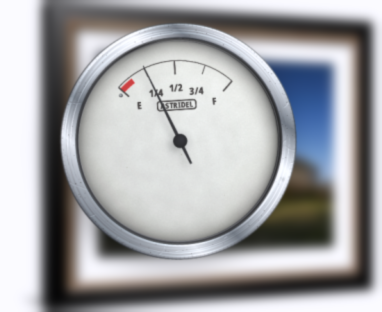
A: 0.25
